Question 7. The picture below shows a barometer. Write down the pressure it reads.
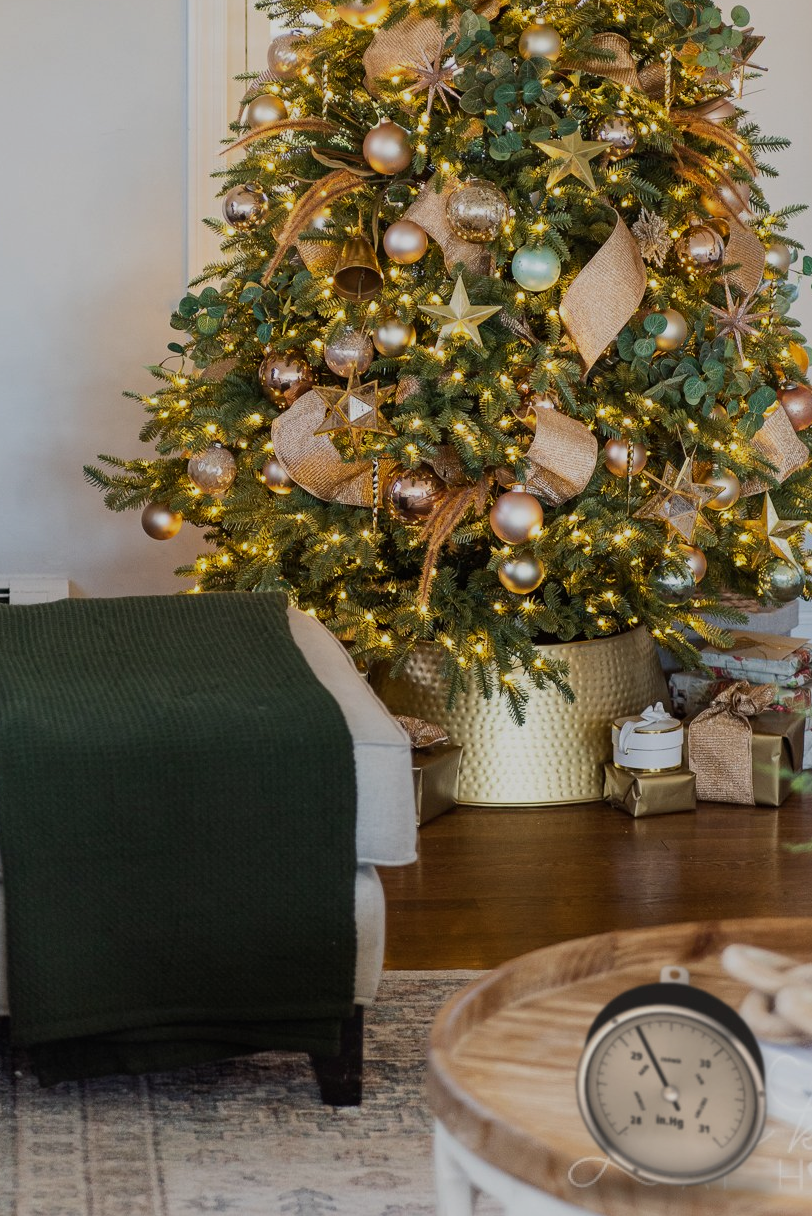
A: 29.2 inHg
